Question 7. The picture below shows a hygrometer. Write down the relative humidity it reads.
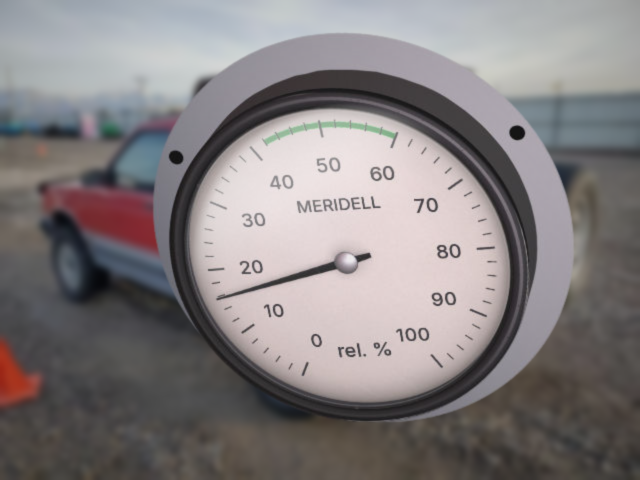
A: 16 %
